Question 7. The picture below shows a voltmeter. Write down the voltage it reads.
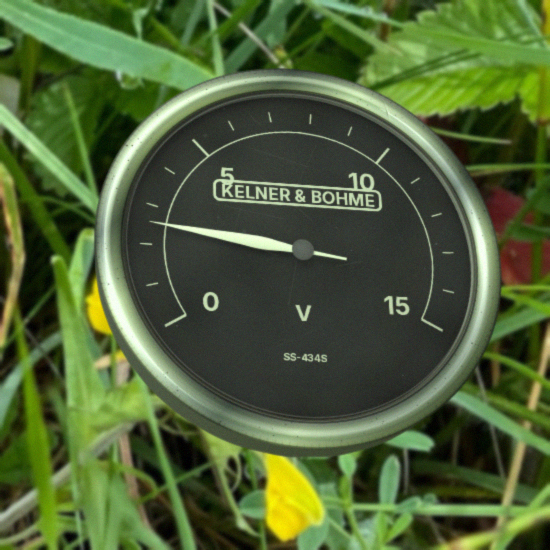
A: 2.5 V
